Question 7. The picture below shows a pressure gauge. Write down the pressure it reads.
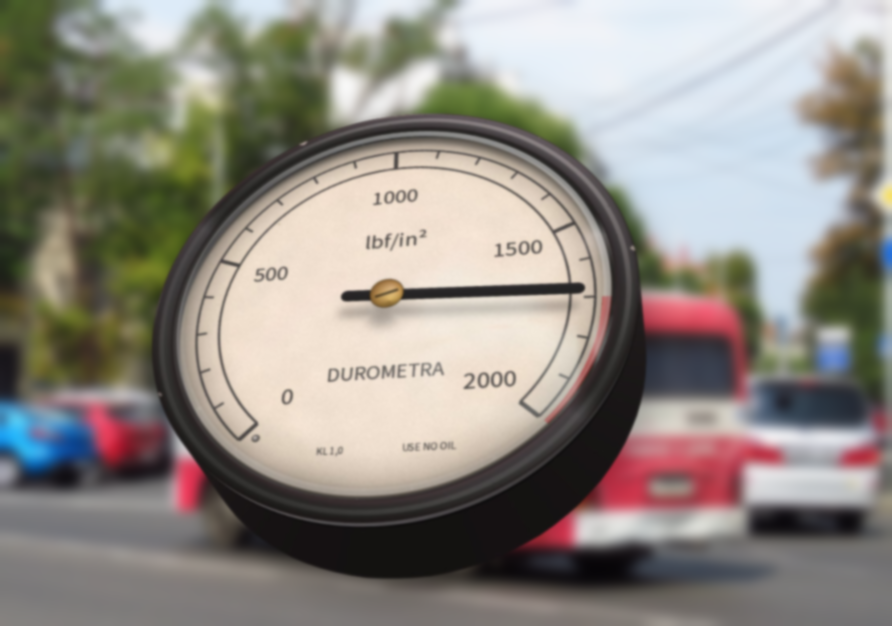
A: 1700 psi
